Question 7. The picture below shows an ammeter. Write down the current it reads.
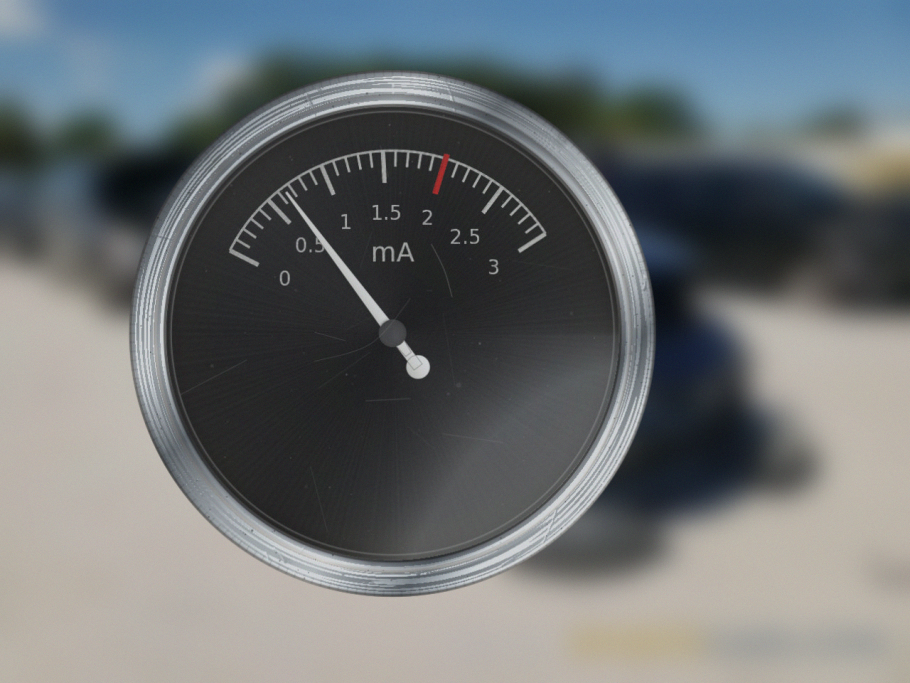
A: 0.65 mA
